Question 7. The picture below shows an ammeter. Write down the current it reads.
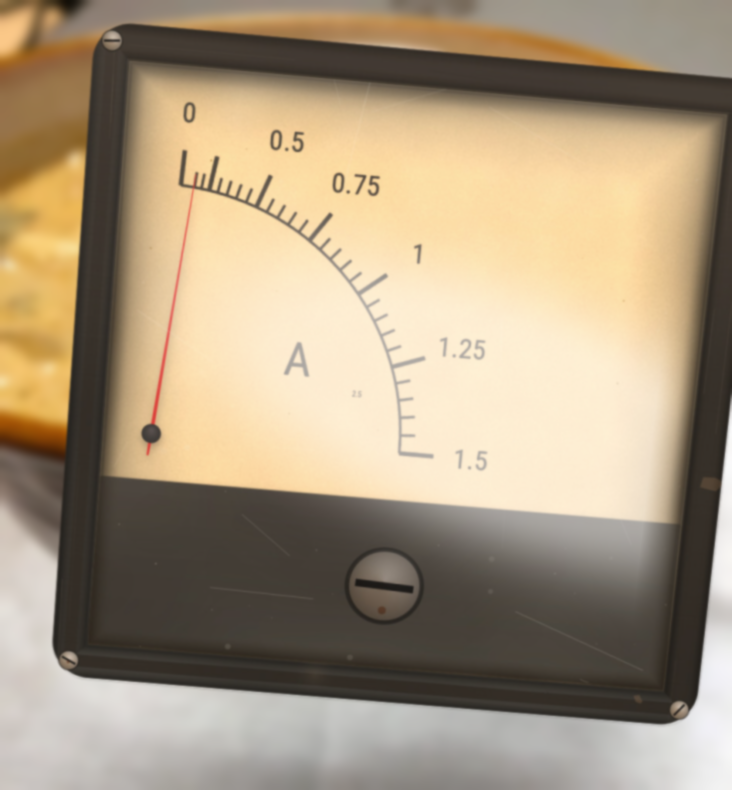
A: 0.15 A
